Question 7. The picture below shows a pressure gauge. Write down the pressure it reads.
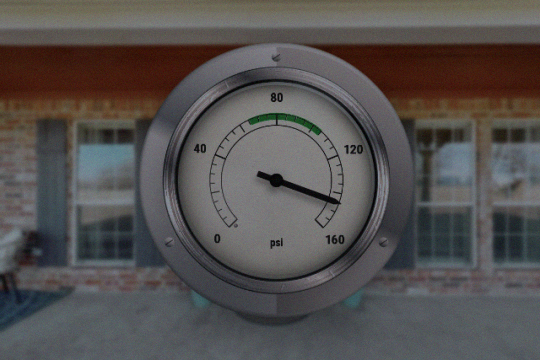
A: 145 psi
